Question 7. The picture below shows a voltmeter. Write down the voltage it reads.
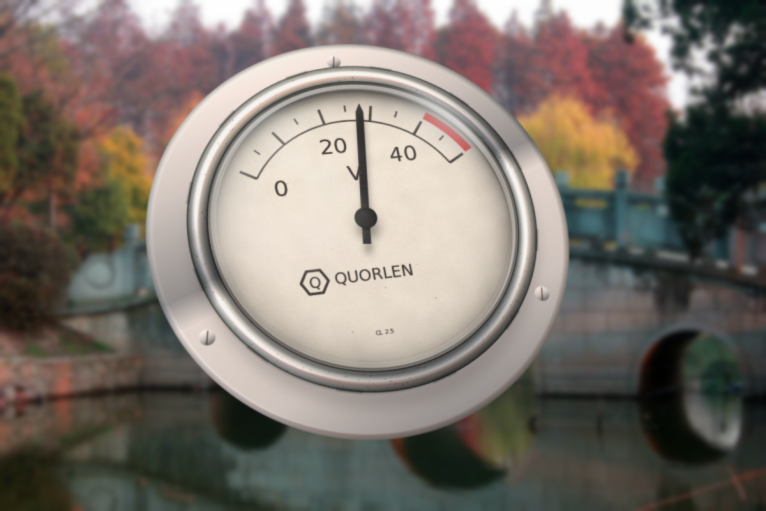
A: 27.5 V
